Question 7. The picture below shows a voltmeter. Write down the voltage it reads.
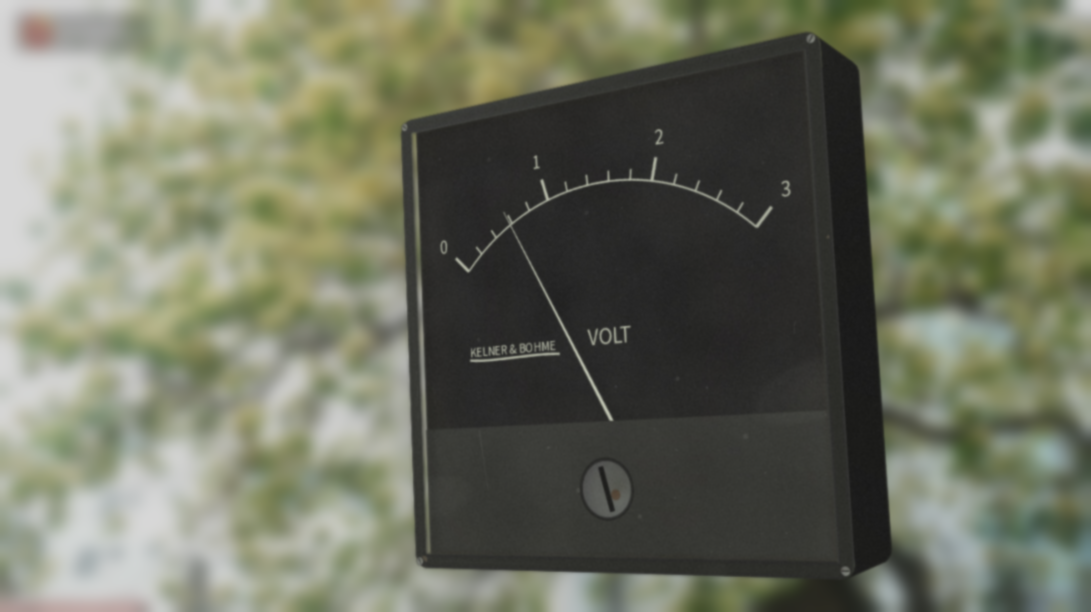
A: 0.6 V
